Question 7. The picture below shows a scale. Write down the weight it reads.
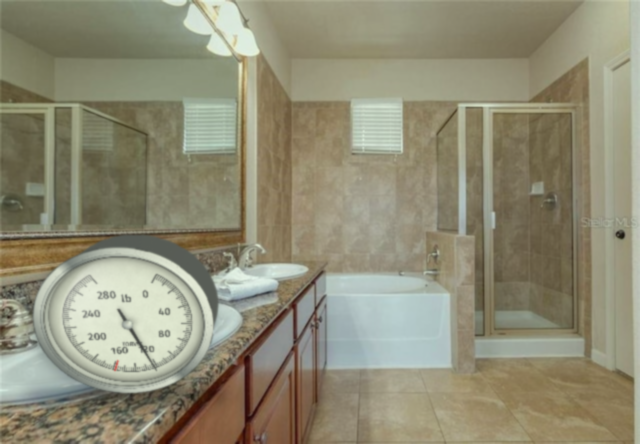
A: 120 lb
